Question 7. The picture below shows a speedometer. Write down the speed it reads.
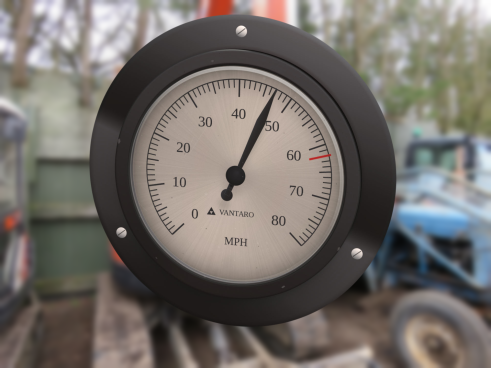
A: 47 mph
